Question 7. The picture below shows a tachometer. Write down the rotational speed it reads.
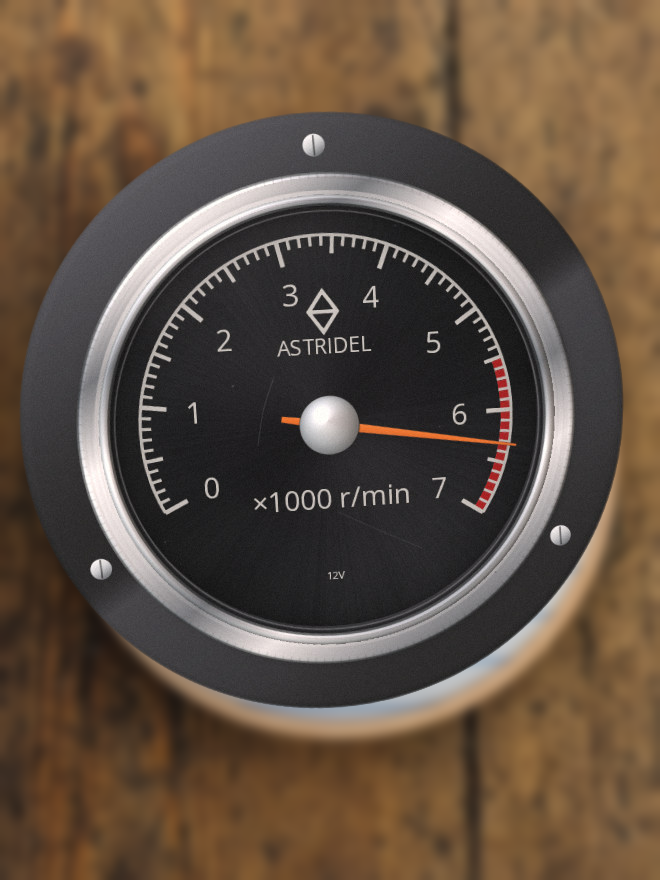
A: 6300 rpm
